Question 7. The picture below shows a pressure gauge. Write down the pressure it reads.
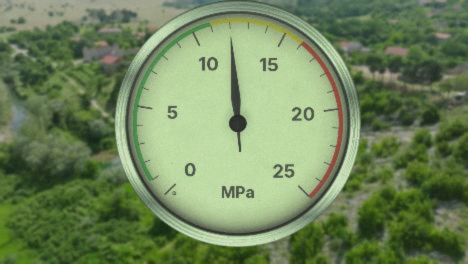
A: 12 MPa
